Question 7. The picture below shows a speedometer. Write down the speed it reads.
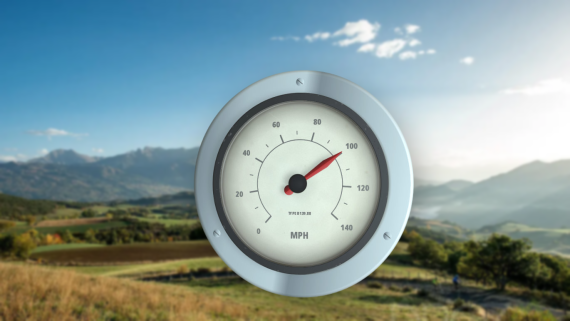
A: 100 mph
